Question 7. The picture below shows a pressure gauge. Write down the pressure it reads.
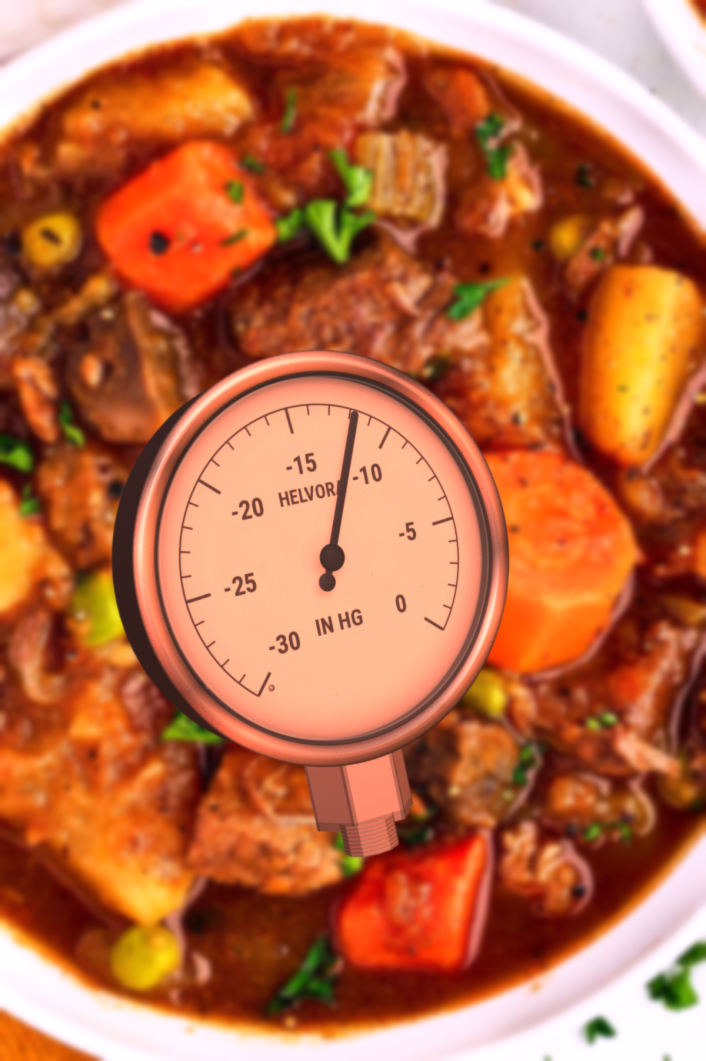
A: -12 inHg
